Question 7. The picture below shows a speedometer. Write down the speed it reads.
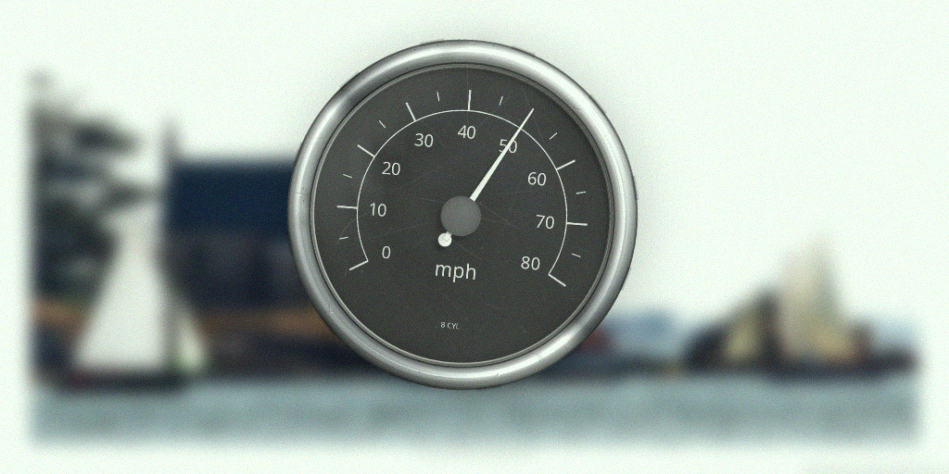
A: 50 mph
